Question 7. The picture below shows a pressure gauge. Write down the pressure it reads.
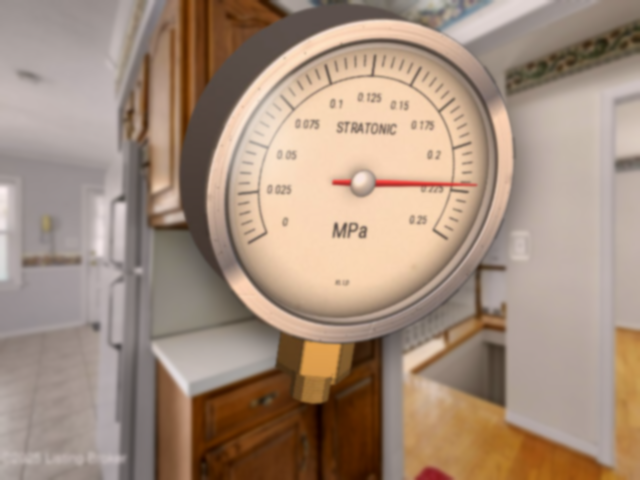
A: 0.22 MPa
